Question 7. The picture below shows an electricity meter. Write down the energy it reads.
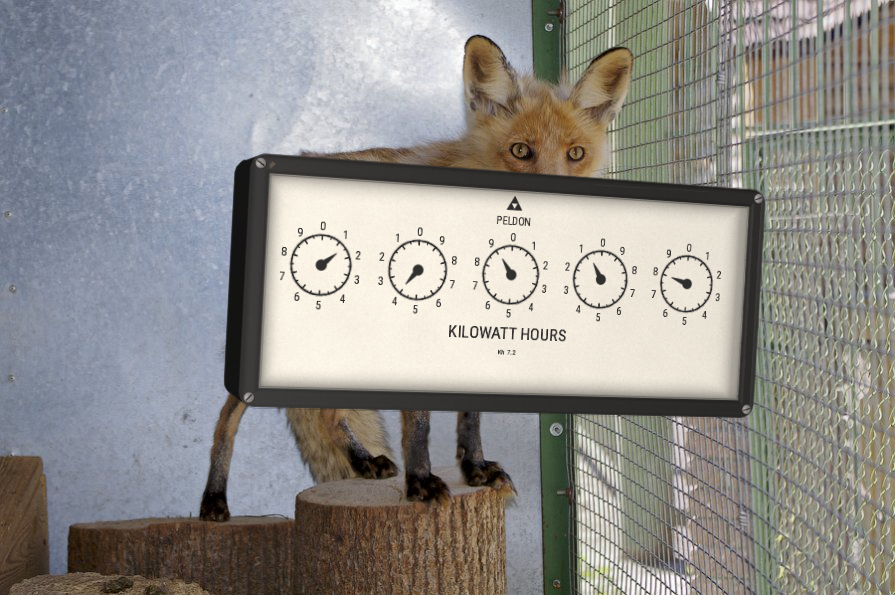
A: 13908 kWh
